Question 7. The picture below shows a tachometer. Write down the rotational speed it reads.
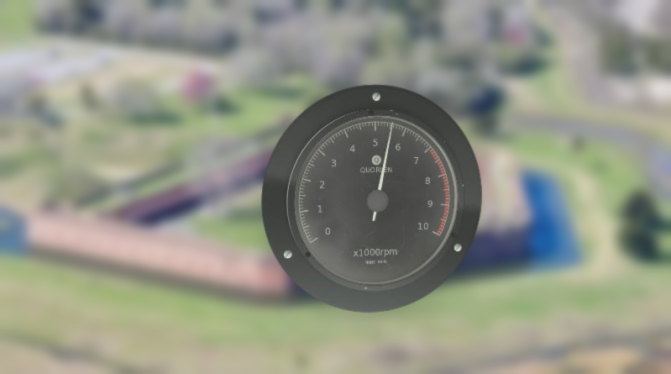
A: 5500 rpm
